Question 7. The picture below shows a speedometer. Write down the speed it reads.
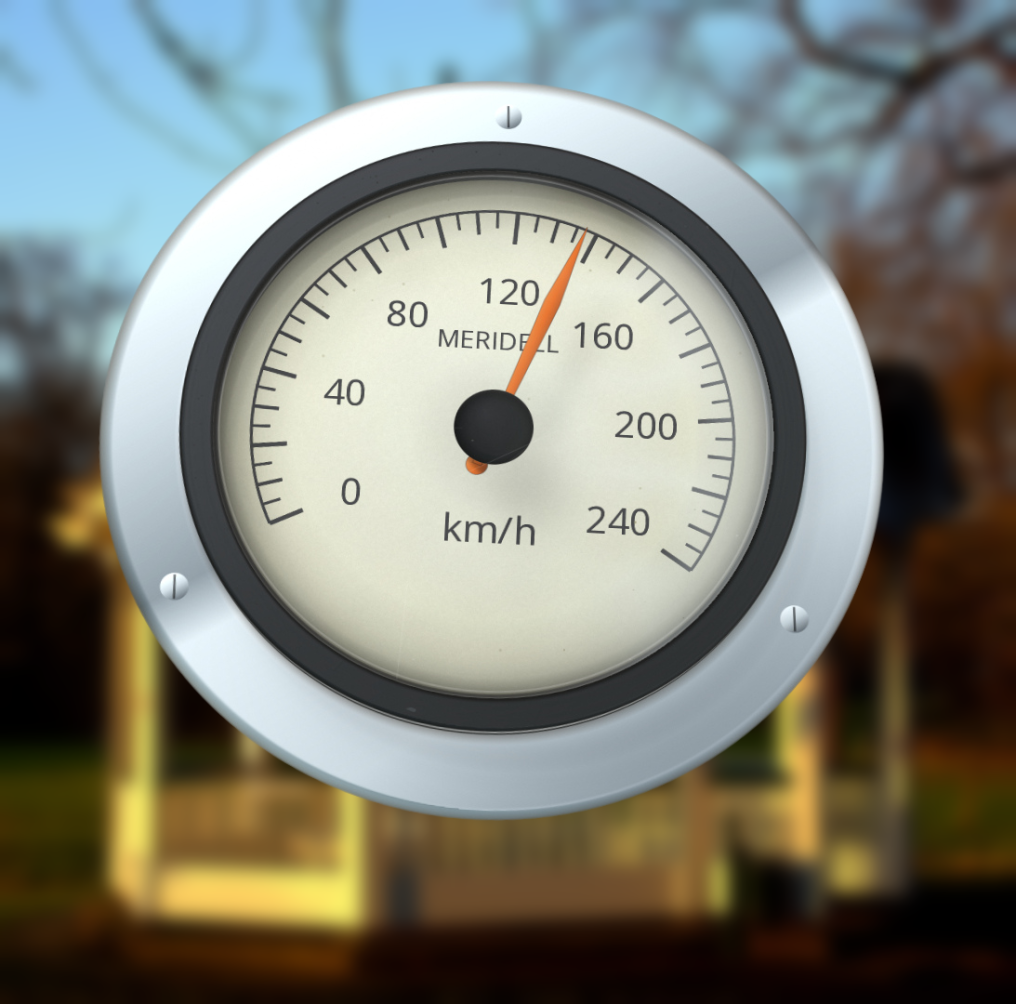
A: 137.5 km/h
